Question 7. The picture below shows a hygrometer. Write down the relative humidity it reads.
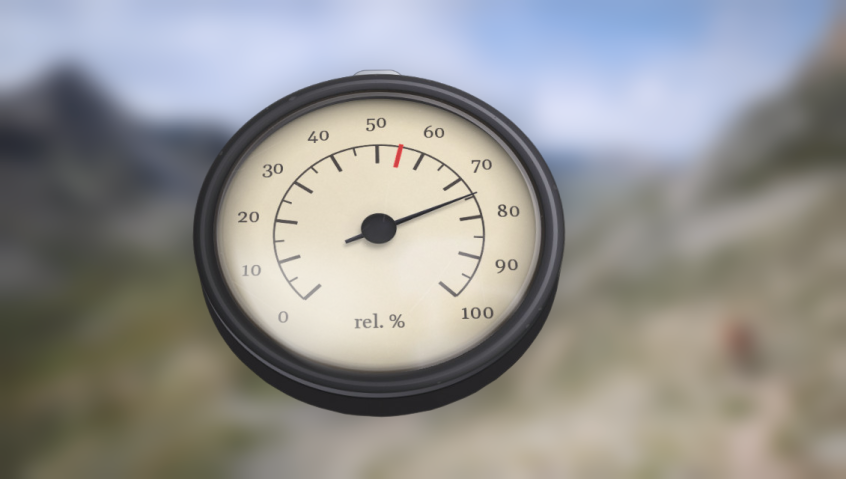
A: 75 %
